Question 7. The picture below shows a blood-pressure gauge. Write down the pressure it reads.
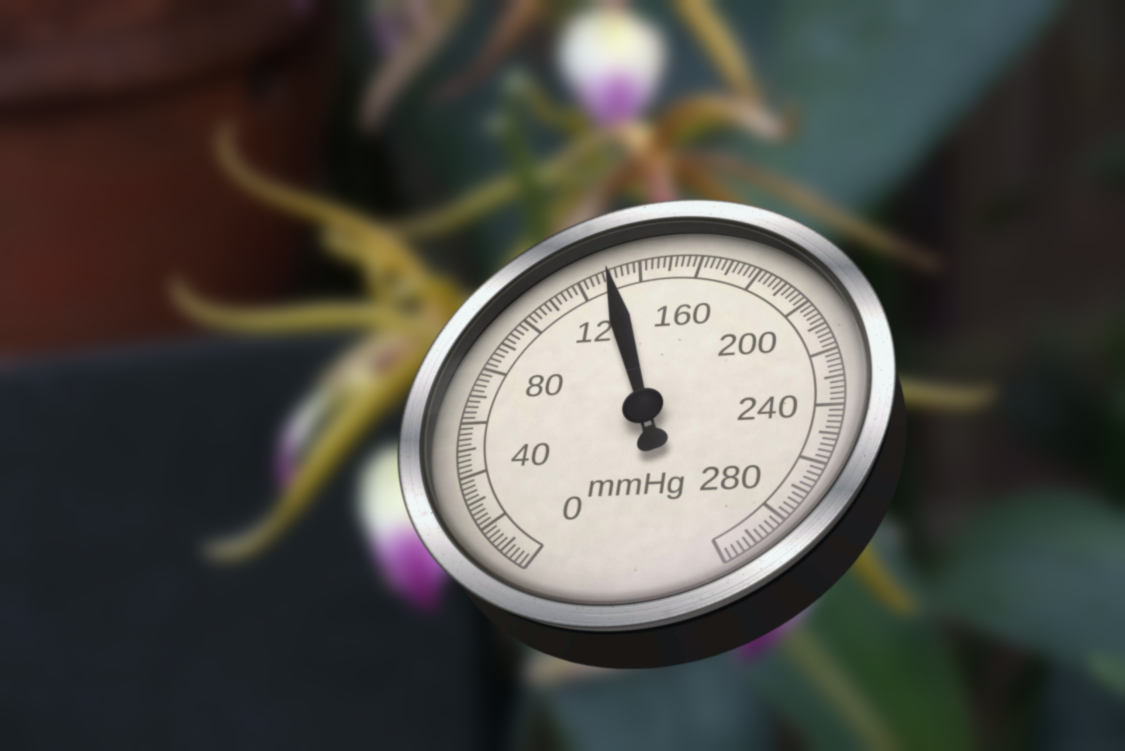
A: 130 mmHg
